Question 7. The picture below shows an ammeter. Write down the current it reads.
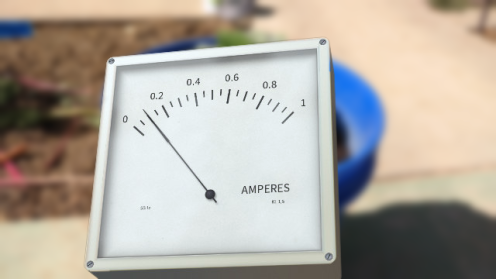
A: 0.1 A
